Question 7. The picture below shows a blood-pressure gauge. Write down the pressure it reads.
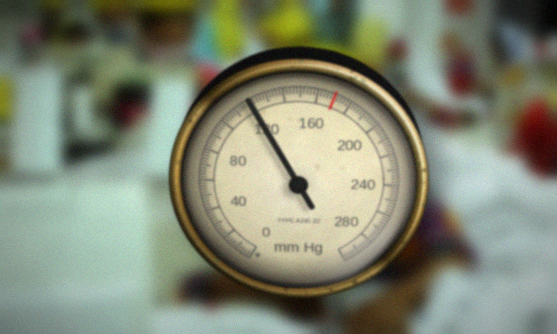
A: 120 mmHg
